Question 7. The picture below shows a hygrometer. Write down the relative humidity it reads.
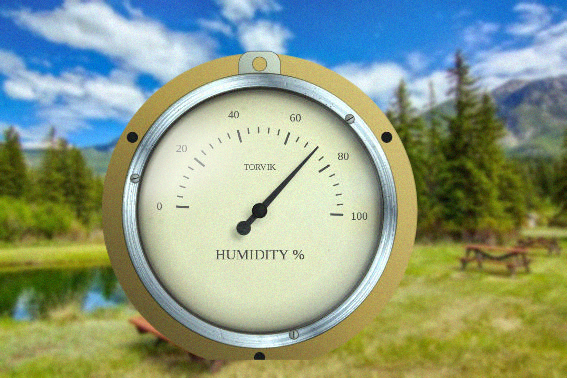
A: 72 %
